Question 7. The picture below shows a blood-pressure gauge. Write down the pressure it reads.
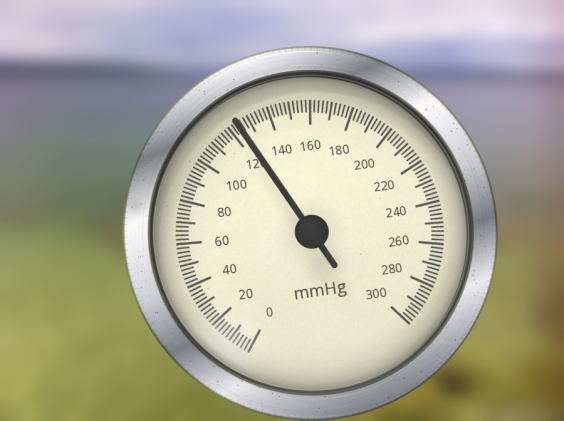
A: 124 mmHg
